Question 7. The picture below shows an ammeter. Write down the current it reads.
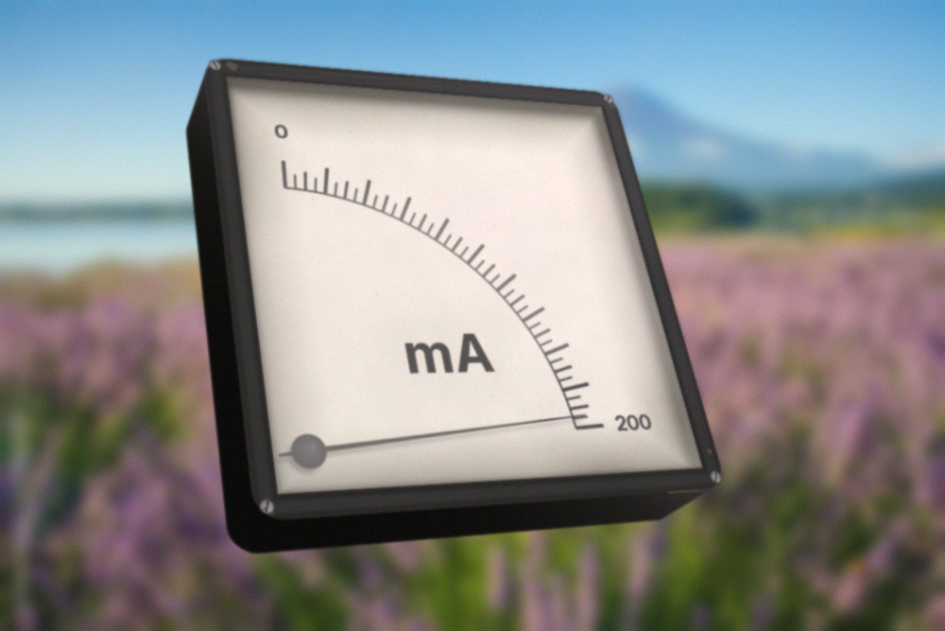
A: 195 mA
